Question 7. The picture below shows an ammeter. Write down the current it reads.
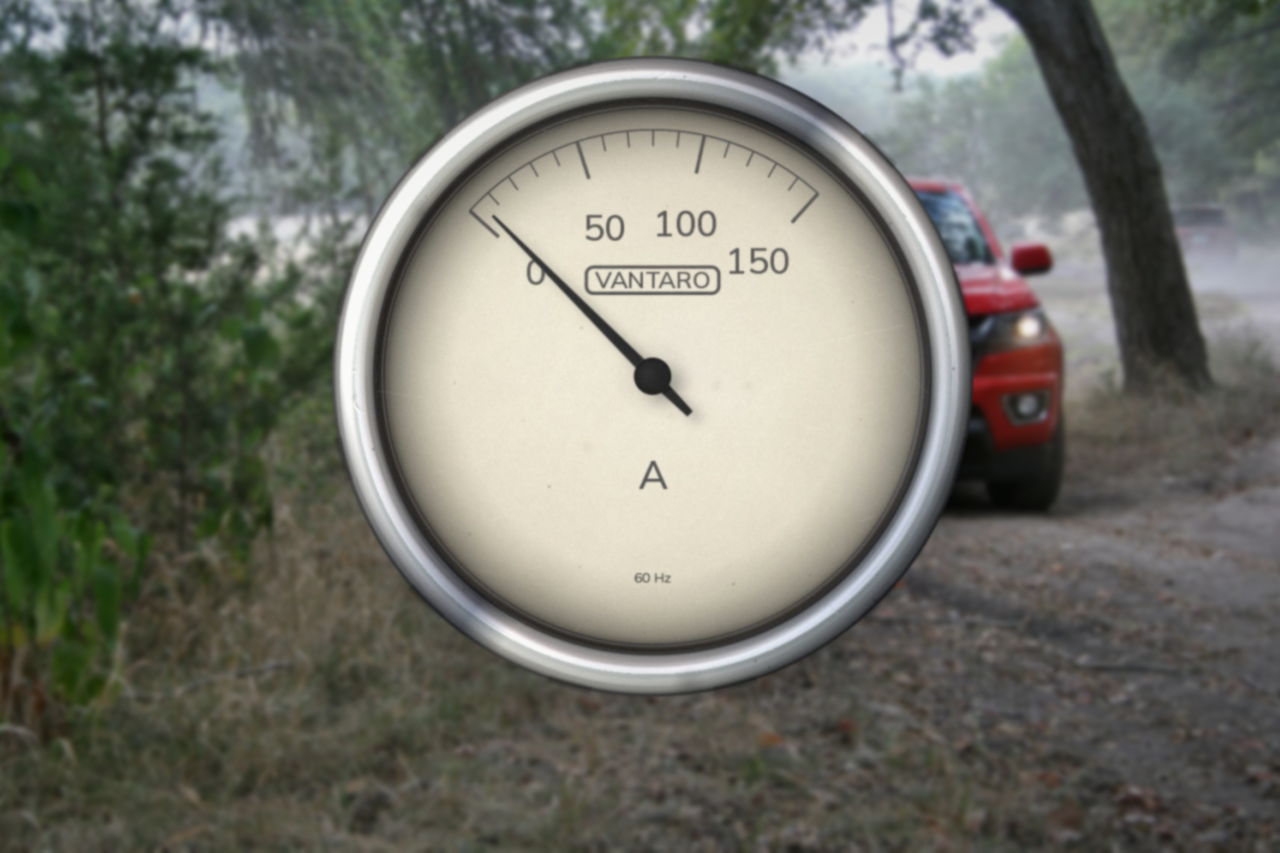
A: 5 A
